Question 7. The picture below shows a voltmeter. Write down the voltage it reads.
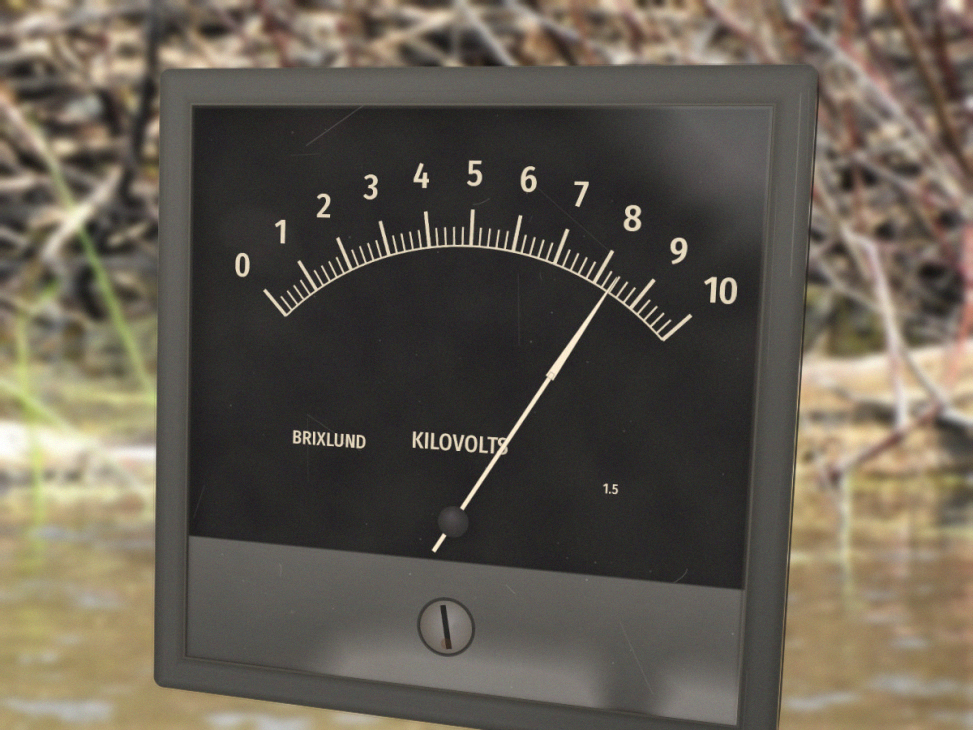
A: 8.4 kV
